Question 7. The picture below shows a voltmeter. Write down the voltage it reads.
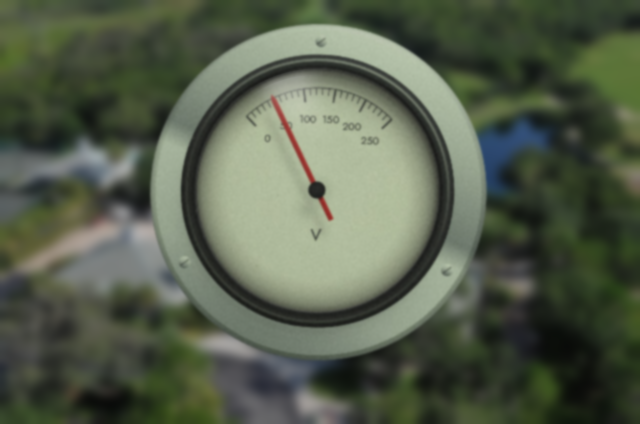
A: 50 V
